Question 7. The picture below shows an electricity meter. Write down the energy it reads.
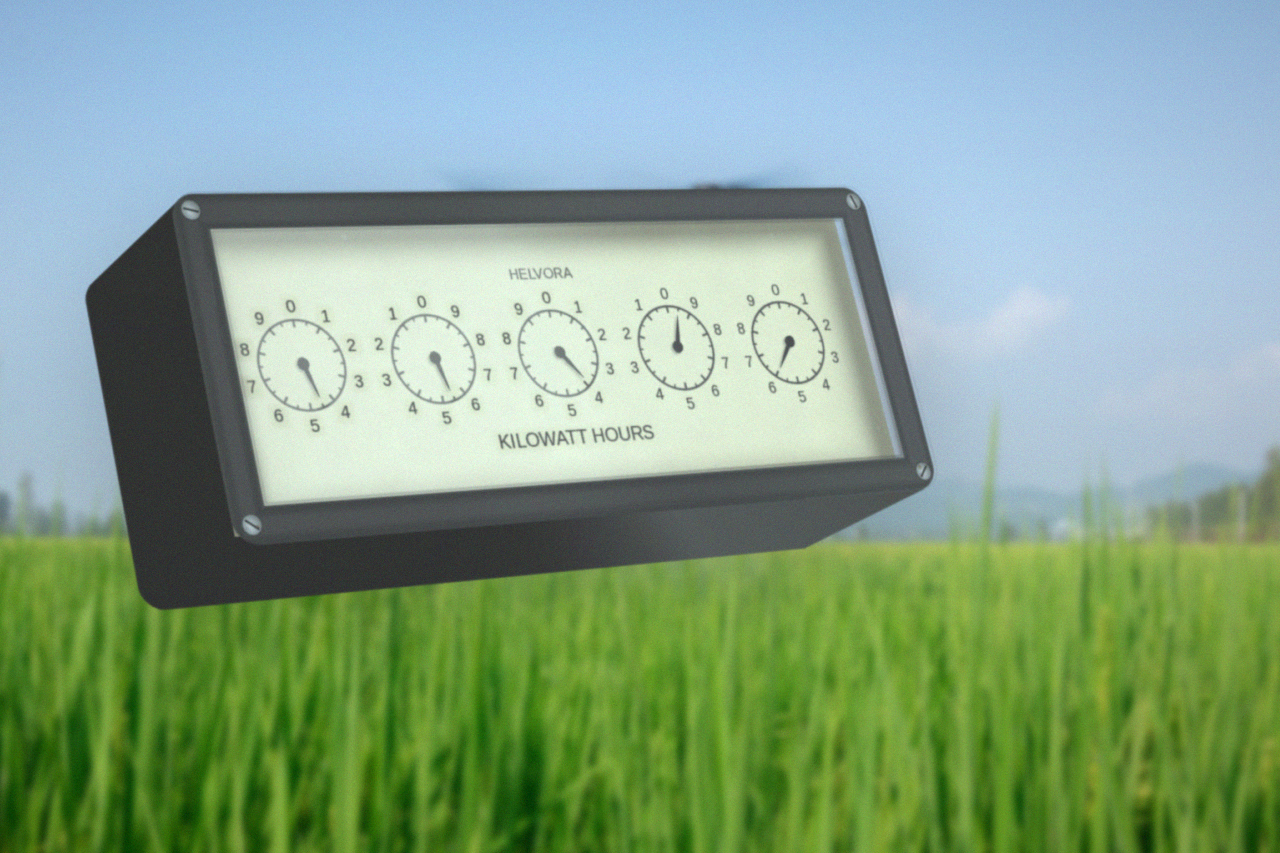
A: 45396 kWh
